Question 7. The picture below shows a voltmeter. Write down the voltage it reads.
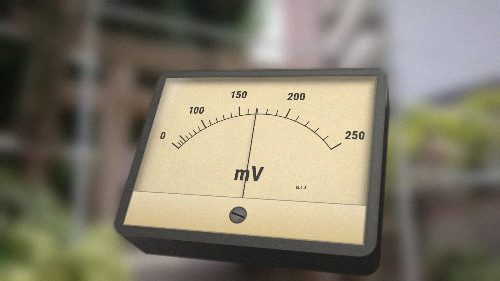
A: 170 mV
